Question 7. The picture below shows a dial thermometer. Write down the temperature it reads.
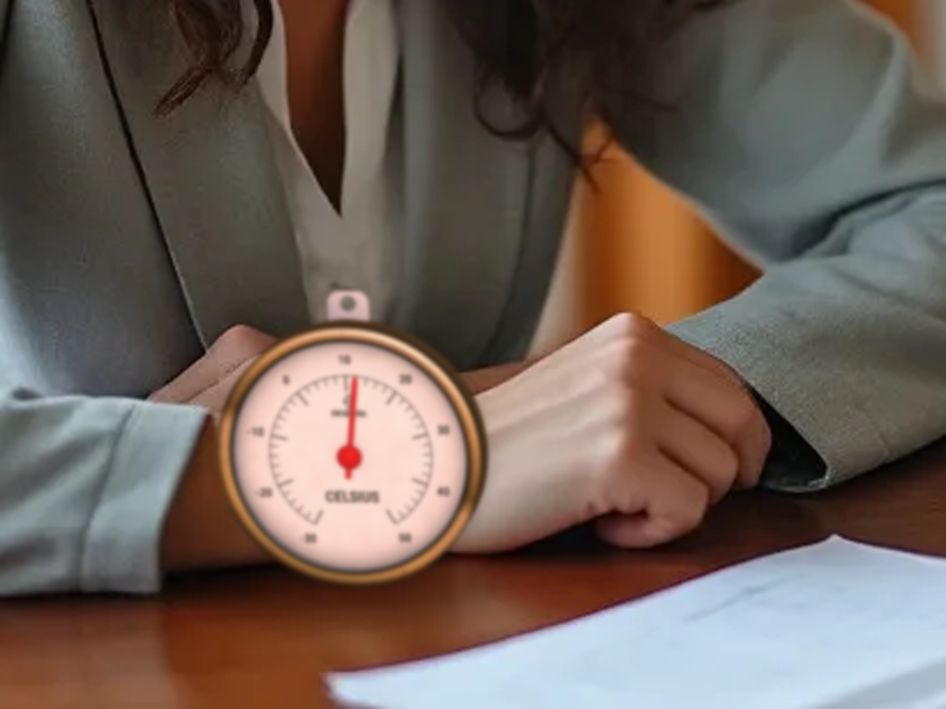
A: 12 °C
